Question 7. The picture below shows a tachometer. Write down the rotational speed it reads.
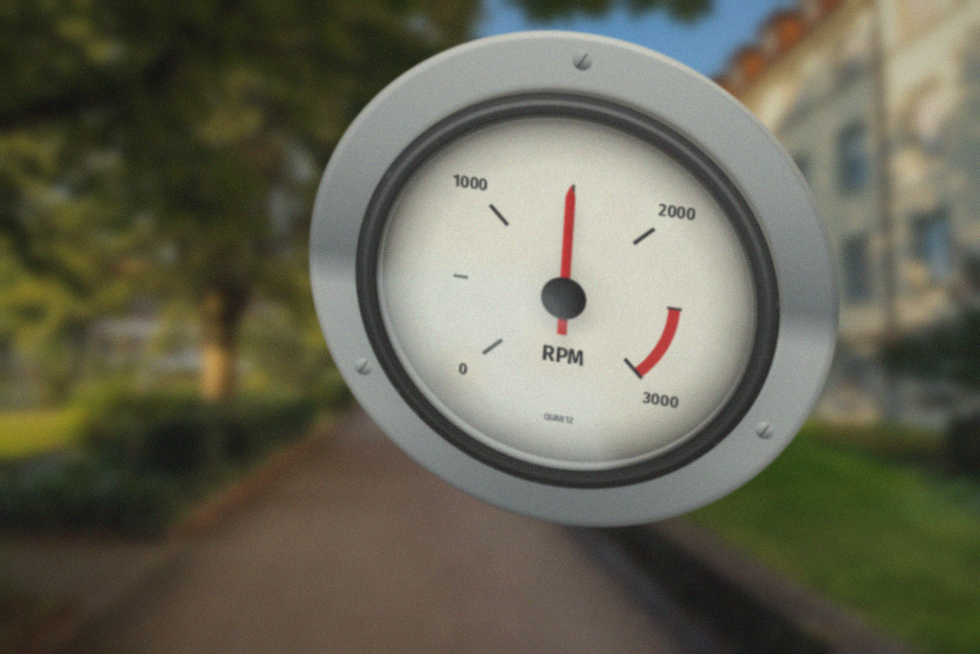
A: 1500 rpm
